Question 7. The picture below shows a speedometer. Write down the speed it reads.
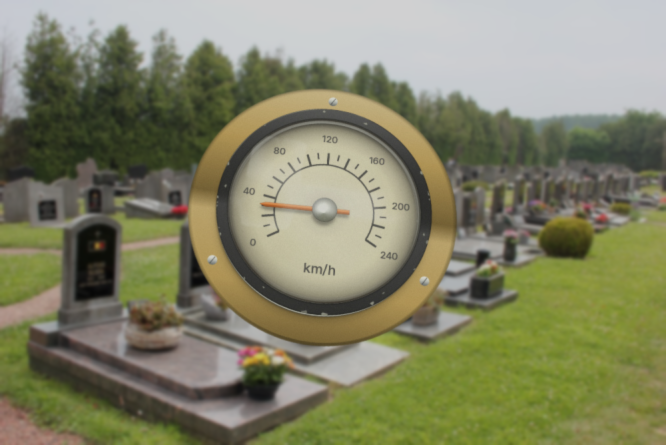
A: 30 km/h
